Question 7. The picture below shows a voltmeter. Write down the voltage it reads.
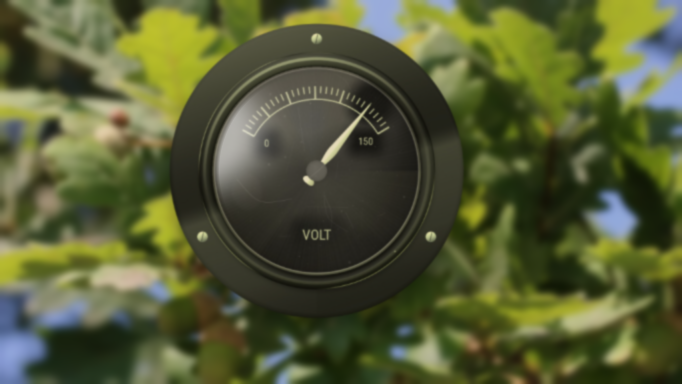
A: 125 V
